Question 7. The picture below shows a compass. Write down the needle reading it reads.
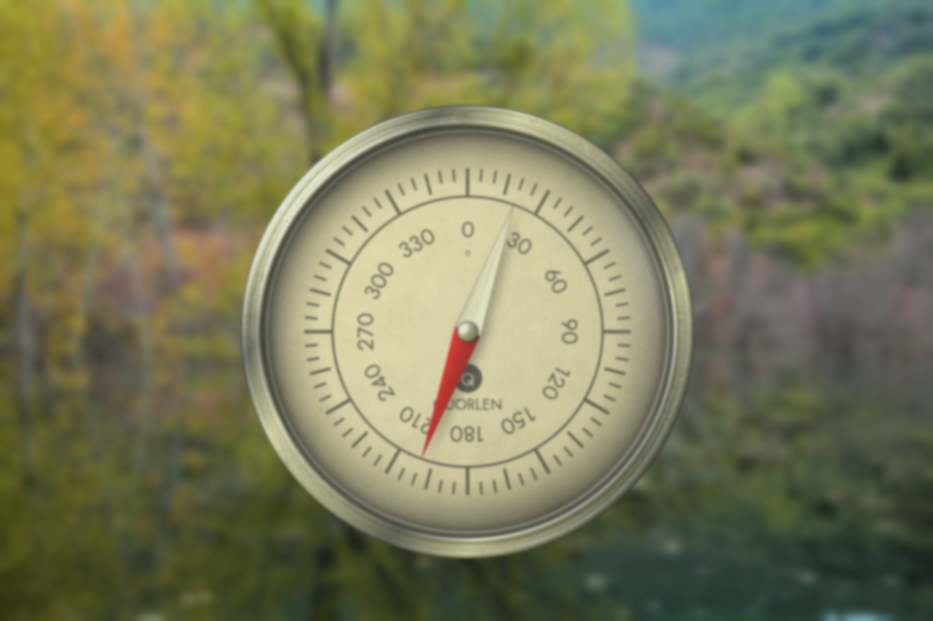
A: 200 °
